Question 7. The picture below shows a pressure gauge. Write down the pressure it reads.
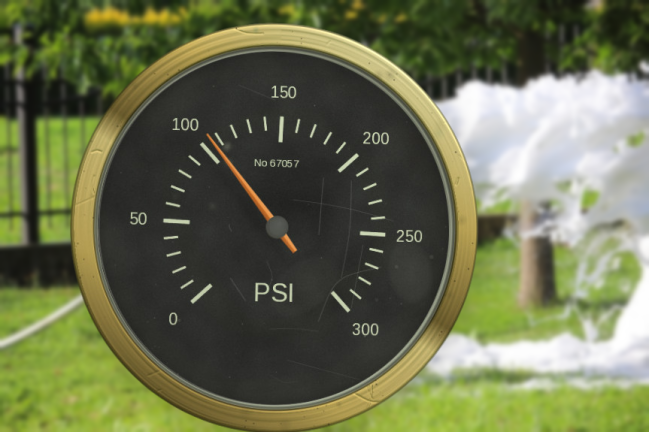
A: 105 psi
